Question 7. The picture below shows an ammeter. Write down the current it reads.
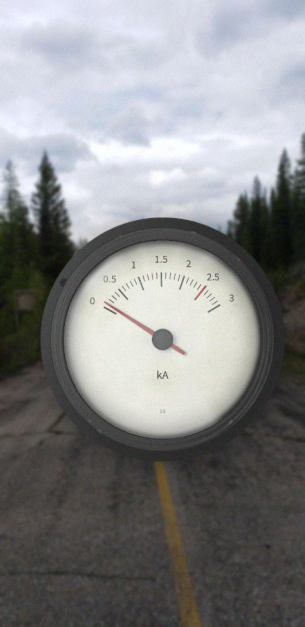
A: 0.1 kA
